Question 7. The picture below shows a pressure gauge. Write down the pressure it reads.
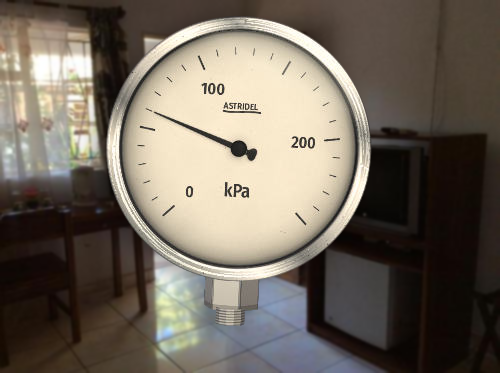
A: 60 kPa
